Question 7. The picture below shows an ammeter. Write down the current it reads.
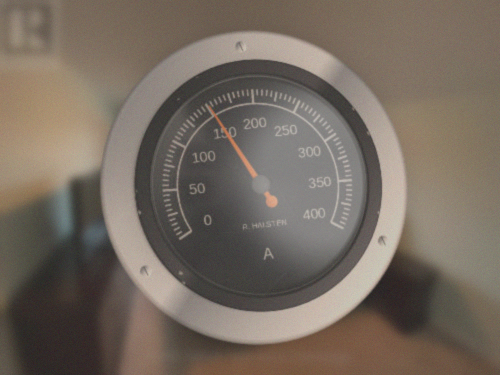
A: 150 A
